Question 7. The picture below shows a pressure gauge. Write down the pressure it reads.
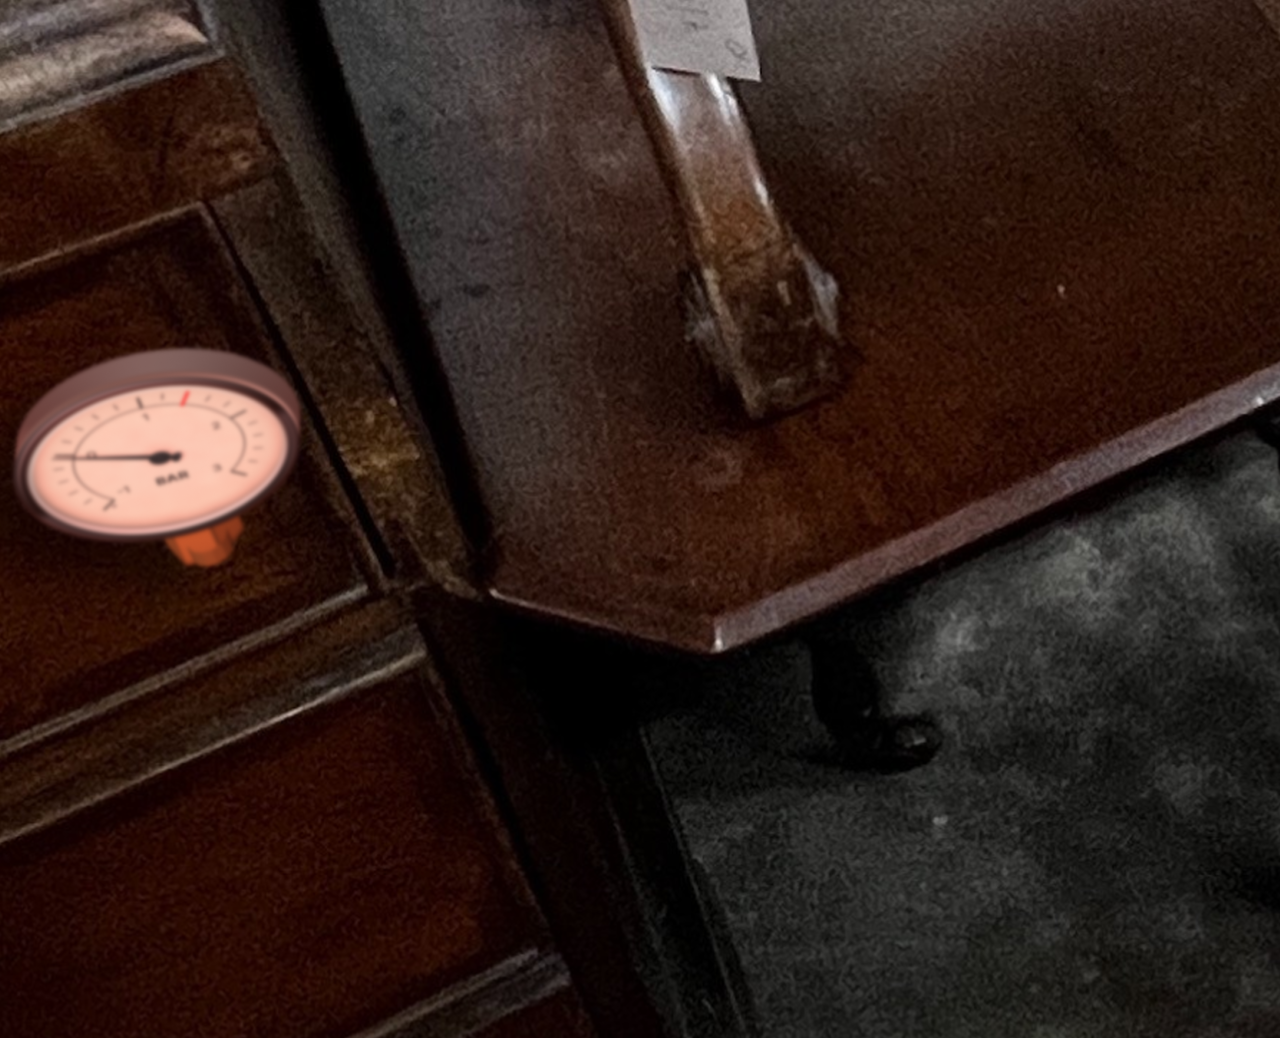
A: 0 bar
